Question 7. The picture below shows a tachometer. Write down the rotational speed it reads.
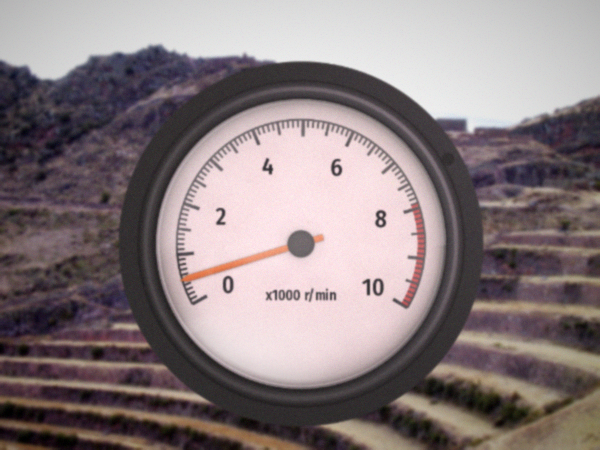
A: 500 rpm
